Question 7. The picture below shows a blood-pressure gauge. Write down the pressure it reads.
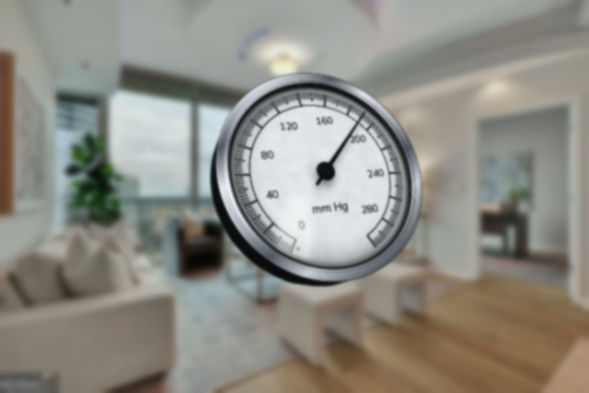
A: 190 mmHg
